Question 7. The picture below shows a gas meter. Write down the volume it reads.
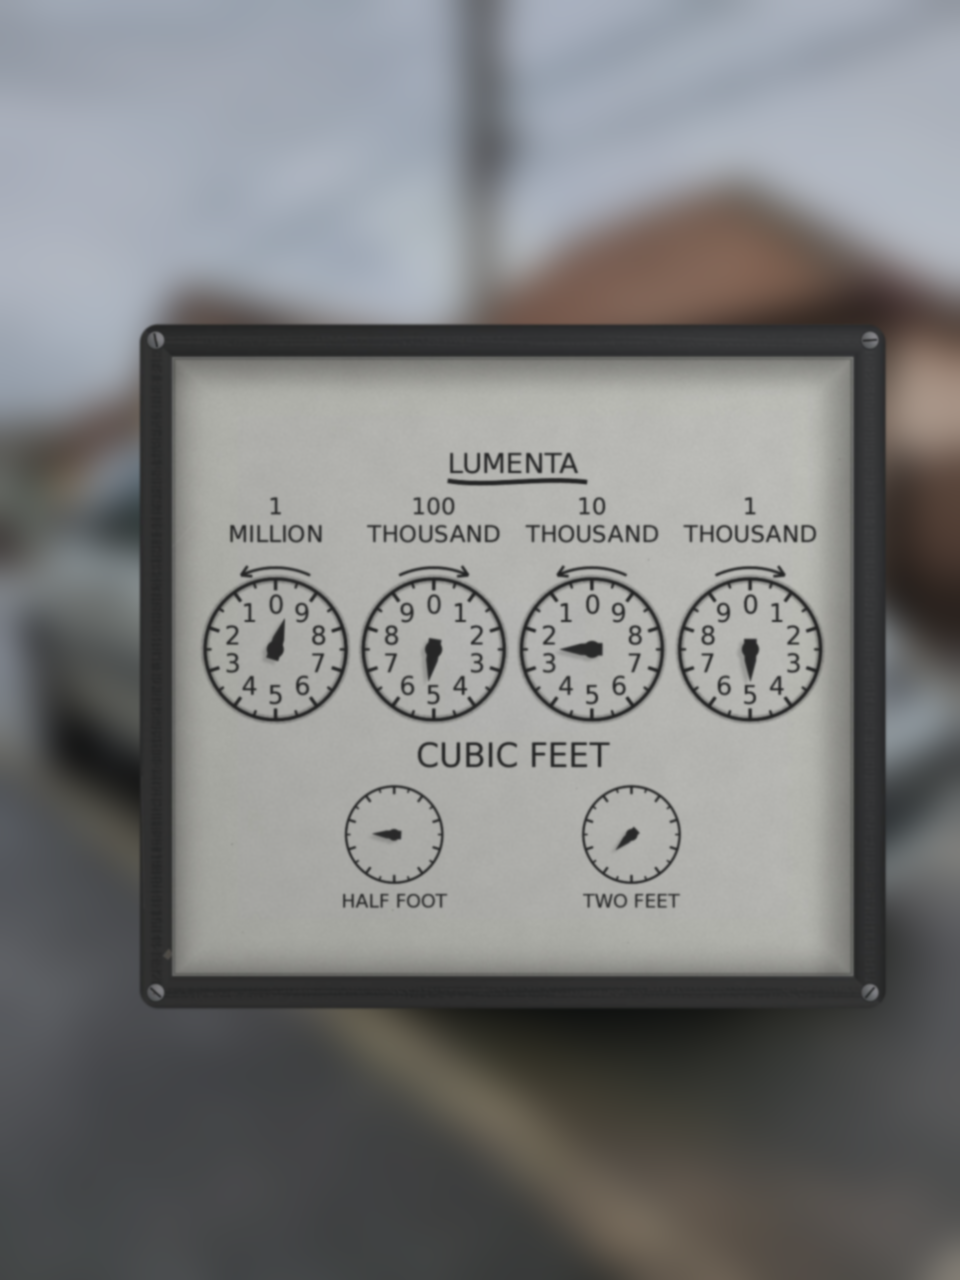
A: 952500 ft³
